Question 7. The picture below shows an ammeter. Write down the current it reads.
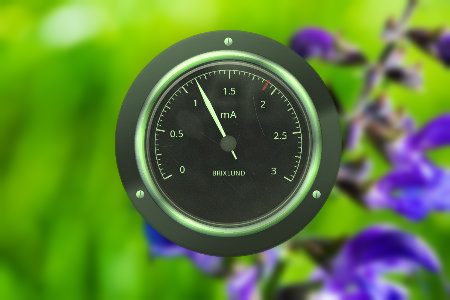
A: 1.15 mA
